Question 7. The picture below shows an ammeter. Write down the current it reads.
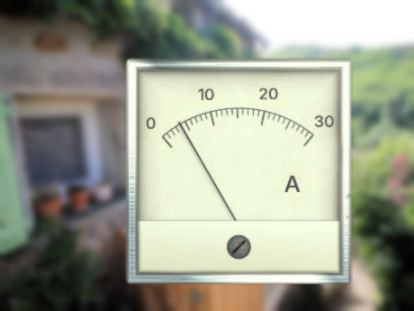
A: 4 A
